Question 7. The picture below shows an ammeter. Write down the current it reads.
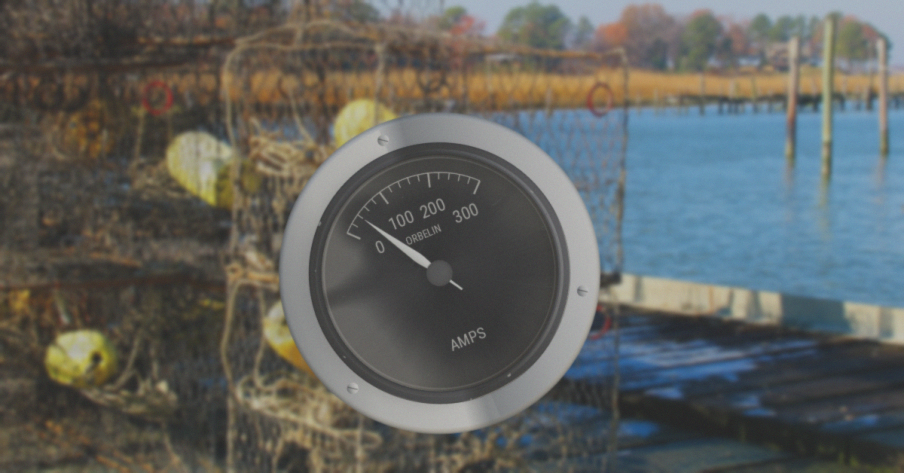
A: 40 A
